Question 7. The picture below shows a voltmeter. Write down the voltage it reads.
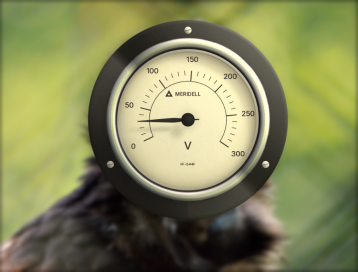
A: 30 V
